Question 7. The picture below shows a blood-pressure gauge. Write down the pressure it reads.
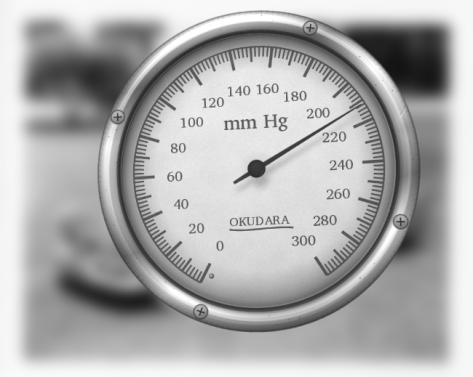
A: 212 mmHg
